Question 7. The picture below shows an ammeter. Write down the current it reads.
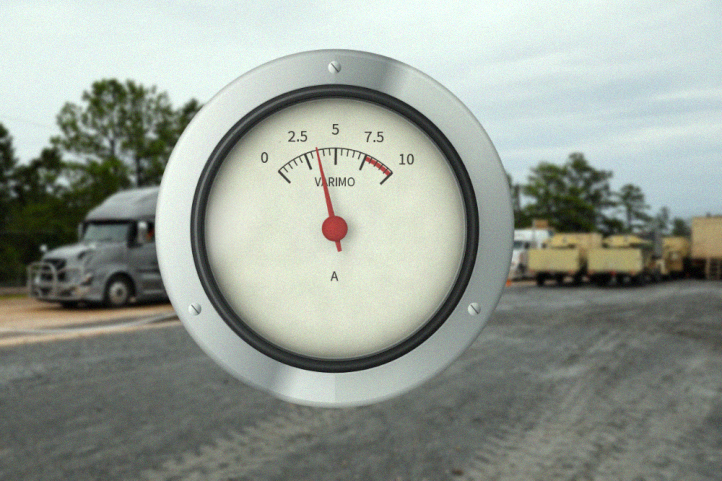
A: 3.5 A
